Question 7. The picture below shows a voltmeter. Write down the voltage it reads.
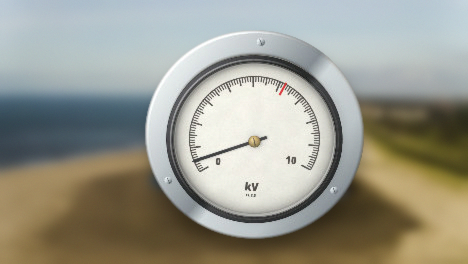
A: 0.5 kV
